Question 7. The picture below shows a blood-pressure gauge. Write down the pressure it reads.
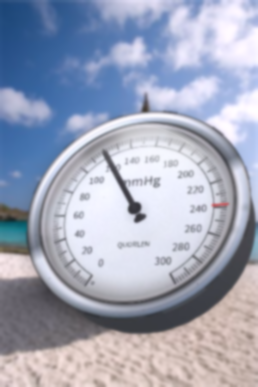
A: 120 mmHg
